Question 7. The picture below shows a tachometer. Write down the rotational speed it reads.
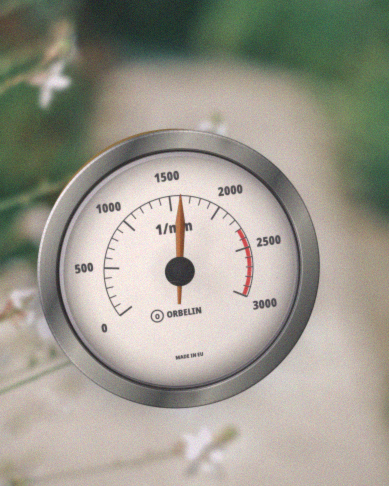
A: 1600 rpm
